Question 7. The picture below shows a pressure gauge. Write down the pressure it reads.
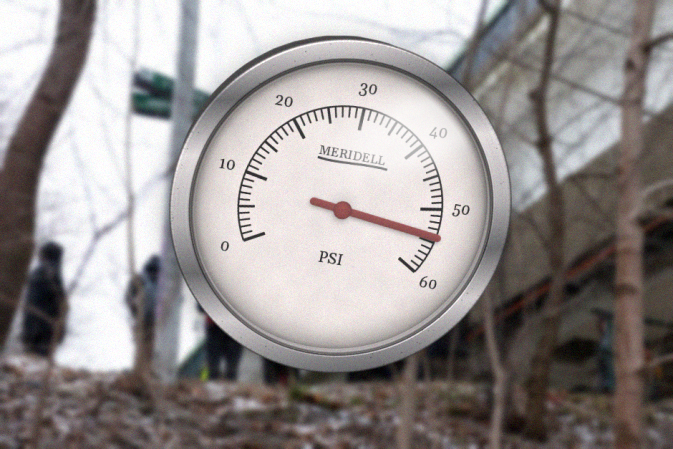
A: 54 psi
